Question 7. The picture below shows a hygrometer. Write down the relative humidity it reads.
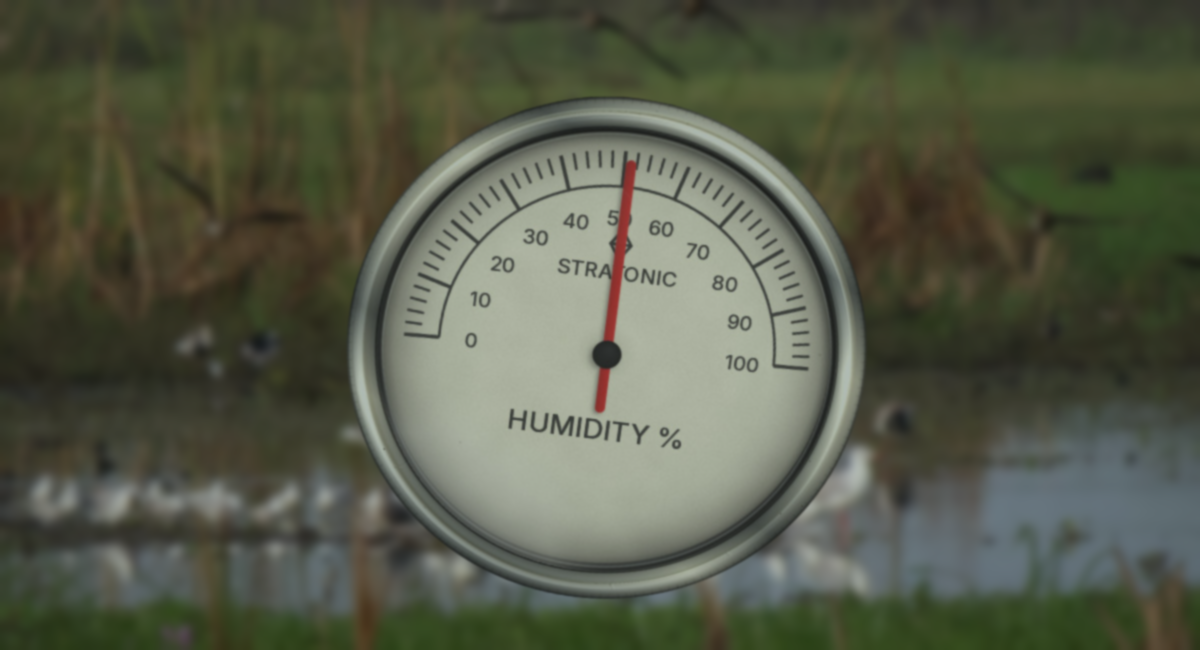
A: 51 %
